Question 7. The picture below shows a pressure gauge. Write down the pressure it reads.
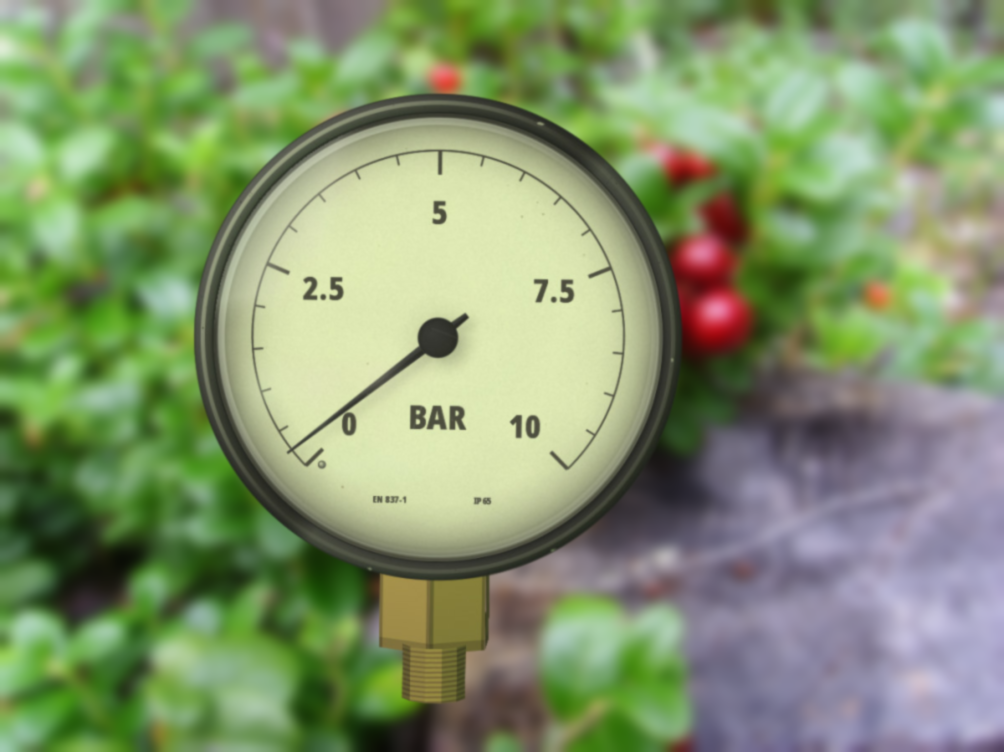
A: 0.25 bar
